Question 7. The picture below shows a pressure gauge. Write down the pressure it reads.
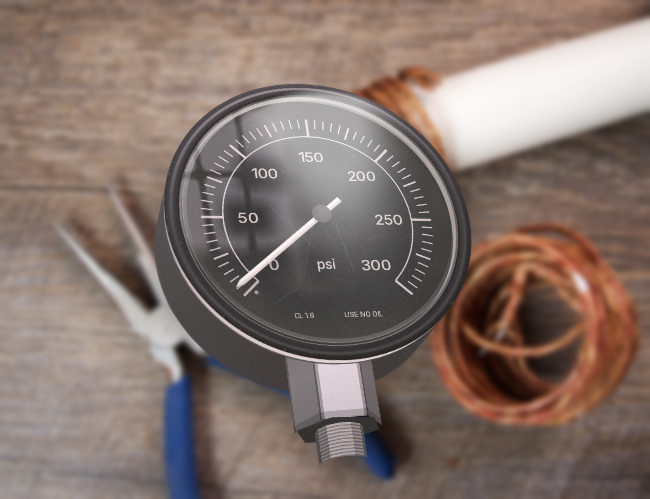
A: 5 psi
